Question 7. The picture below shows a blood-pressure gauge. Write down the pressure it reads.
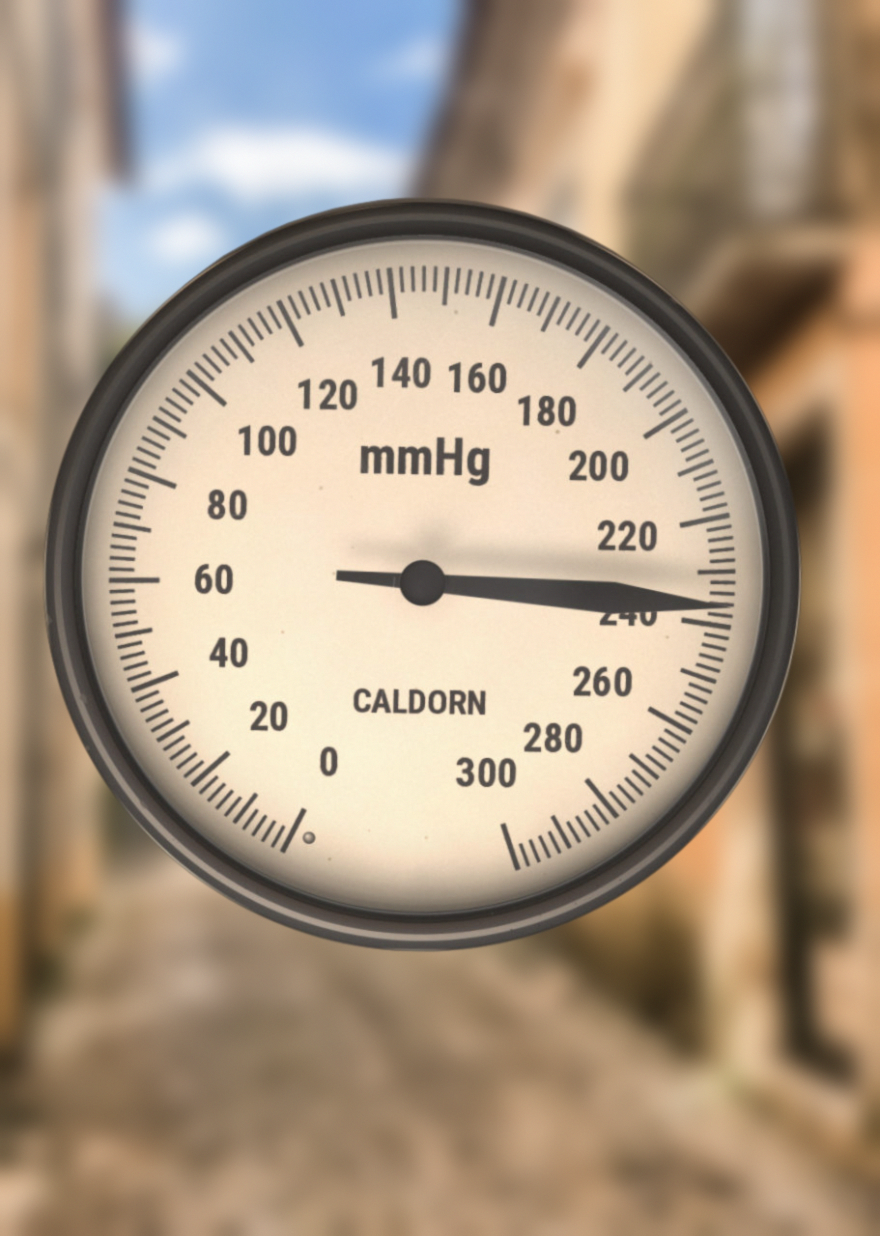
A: 236 mmHg
